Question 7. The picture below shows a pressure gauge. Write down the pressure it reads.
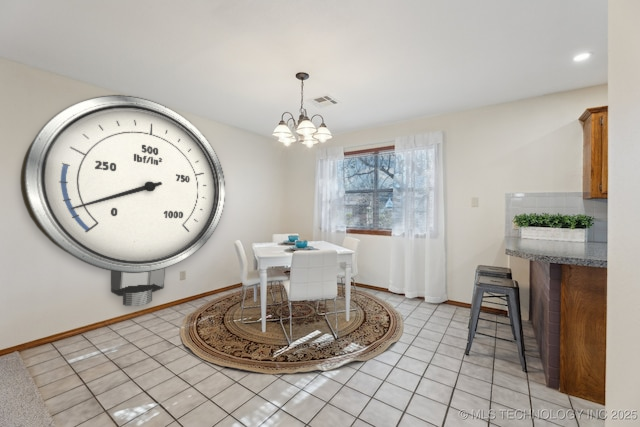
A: 75 psi
